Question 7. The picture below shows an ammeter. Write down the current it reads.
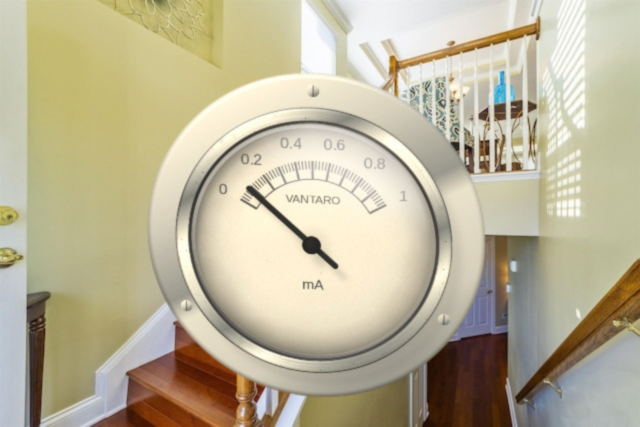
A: 0.1 mA
